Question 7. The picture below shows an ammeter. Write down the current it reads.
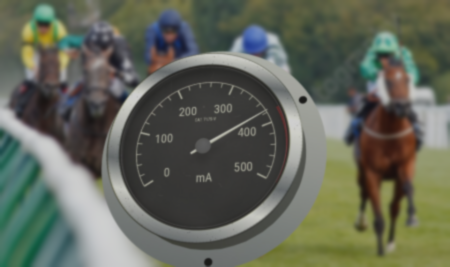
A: 380 mA
